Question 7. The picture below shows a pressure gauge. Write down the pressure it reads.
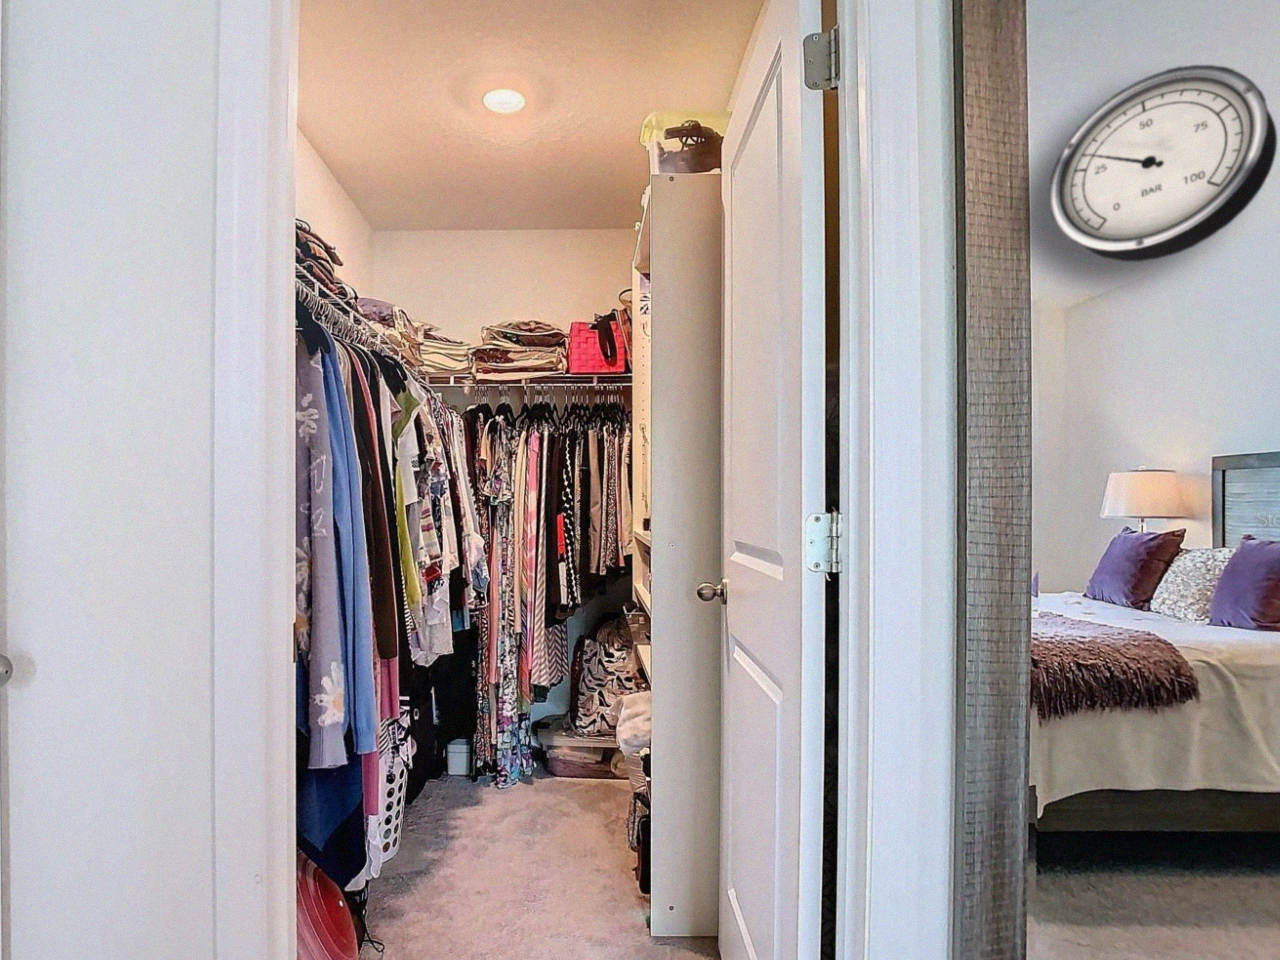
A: 30 bar
